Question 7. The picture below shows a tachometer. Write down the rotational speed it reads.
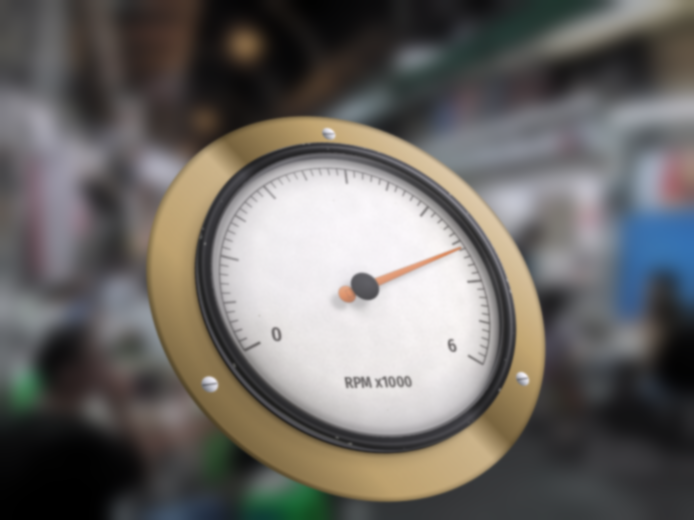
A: 4600 rpm
